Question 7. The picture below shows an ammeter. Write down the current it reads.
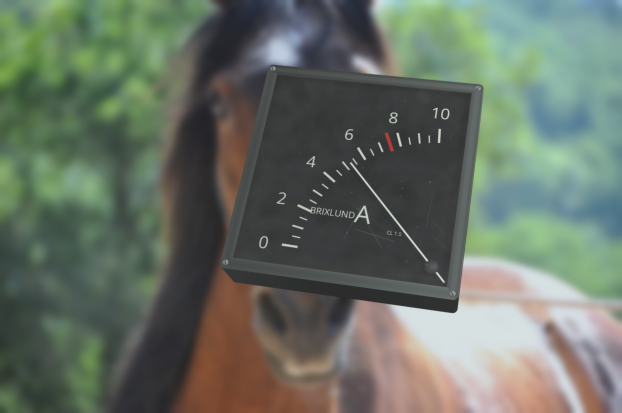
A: 5.25 A
